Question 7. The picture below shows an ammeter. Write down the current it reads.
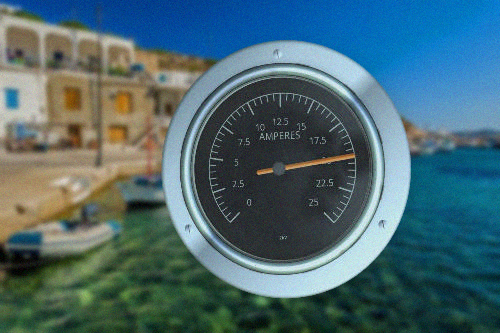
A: 20 A
